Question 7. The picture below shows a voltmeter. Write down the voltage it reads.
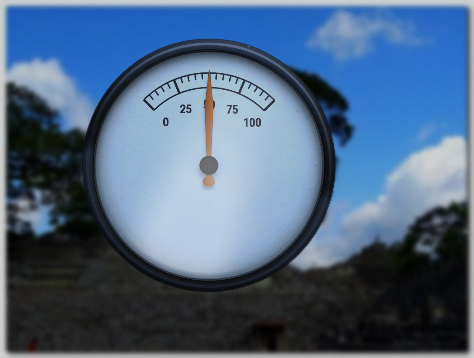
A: 50 V
